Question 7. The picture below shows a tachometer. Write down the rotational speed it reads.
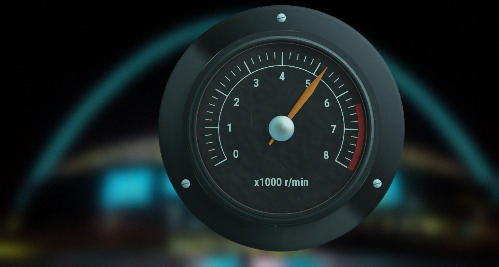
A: 5200 rpm
